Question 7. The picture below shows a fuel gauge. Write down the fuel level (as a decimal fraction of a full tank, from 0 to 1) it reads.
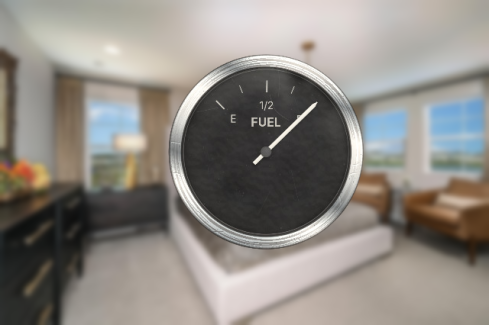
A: 1
